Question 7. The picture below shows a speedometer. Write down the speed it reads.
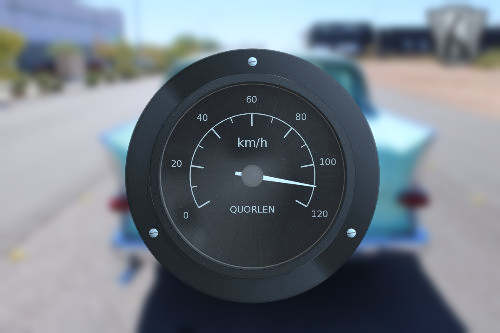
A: 110 km/h
